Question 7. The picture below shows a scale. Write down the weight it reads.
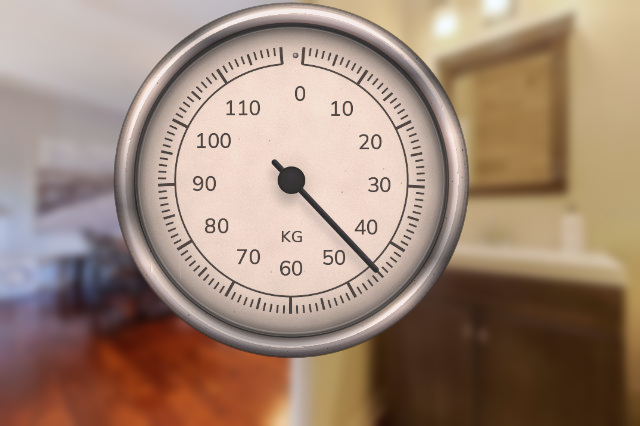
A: 45 kg
